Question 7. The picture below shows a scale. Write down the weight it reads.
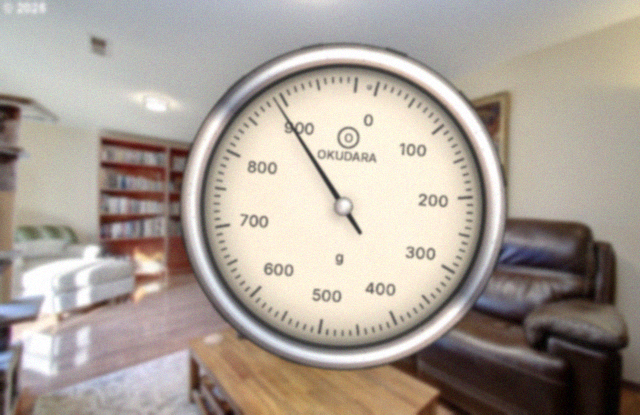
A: 890 g
